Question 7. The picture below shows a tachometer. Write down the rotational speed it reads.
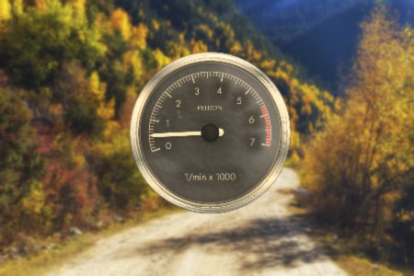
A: 500 rpm
